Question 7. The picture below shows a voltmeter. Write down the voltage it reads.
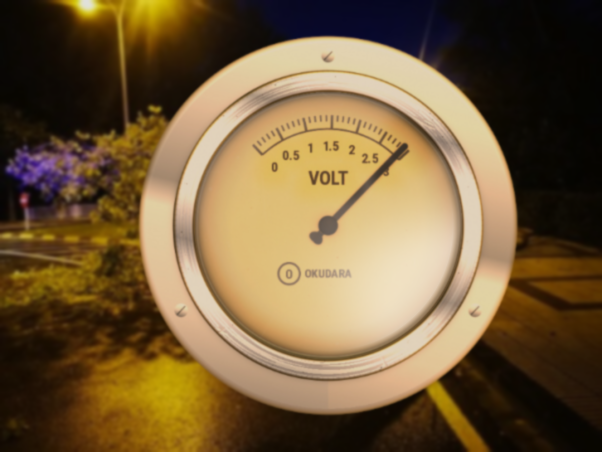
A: 2.9 V
